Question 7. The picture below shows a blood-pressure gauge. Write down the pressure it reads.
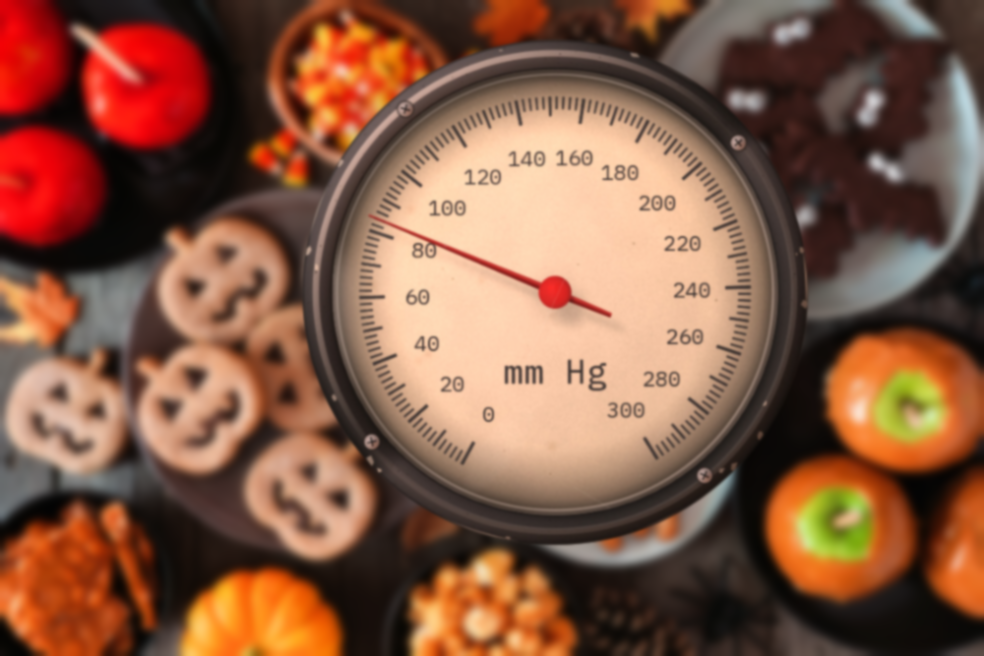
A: 84 mmHg
